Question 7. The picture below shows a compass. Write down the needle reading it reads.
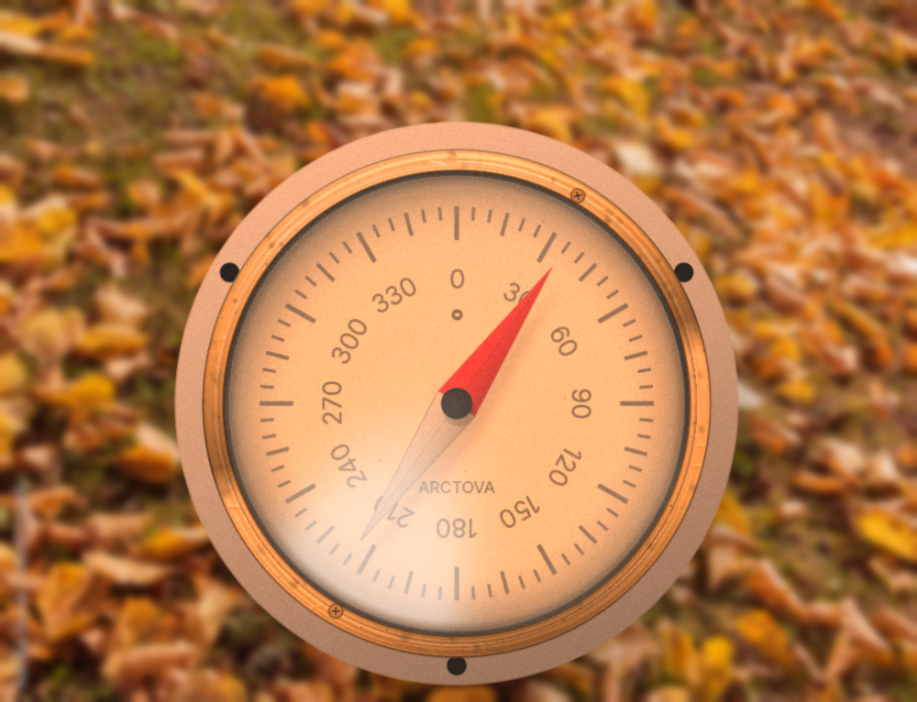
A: 35 °
